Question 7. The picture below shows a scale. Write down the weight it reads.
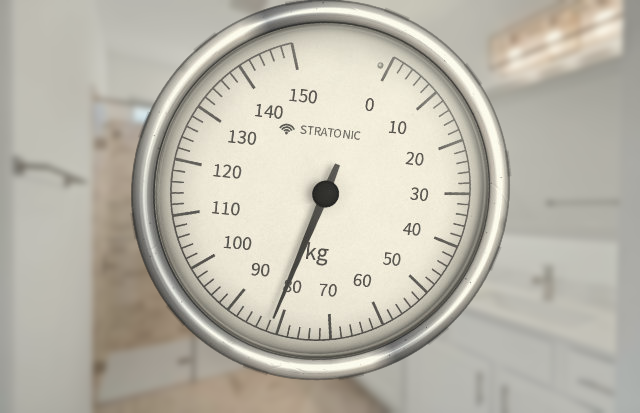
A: 82 kg
